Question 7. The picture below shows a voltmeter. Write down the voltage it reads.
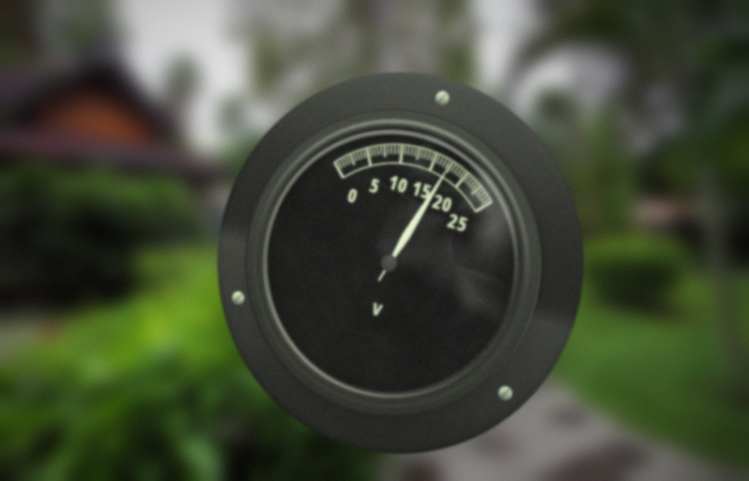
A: 17.5 V
